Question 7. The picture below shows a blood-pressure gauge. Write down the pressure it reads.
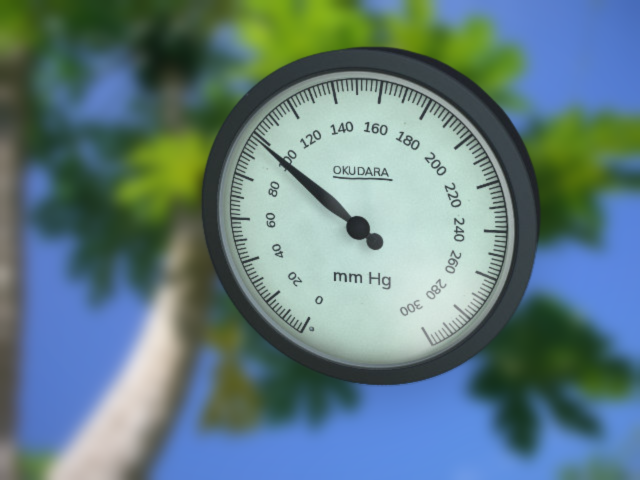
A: 100 mmHg
